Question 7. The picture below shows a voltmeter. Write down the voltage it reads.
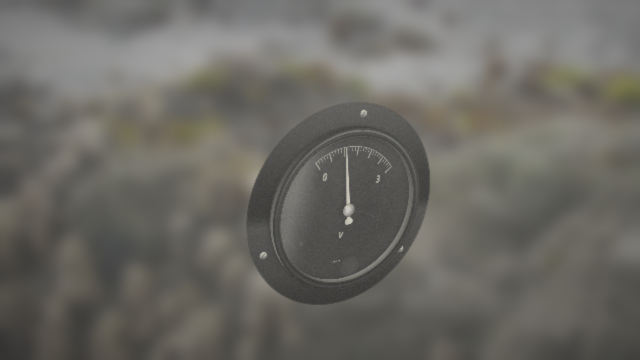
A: 1 V
